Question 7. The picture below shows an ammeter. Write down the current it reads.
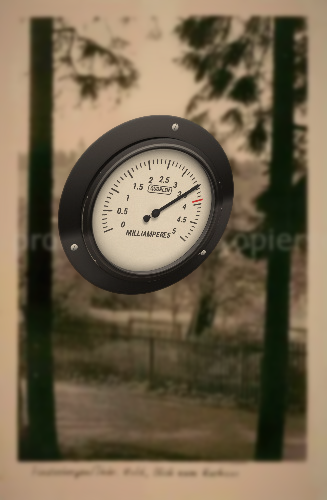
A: 3.5 mA
